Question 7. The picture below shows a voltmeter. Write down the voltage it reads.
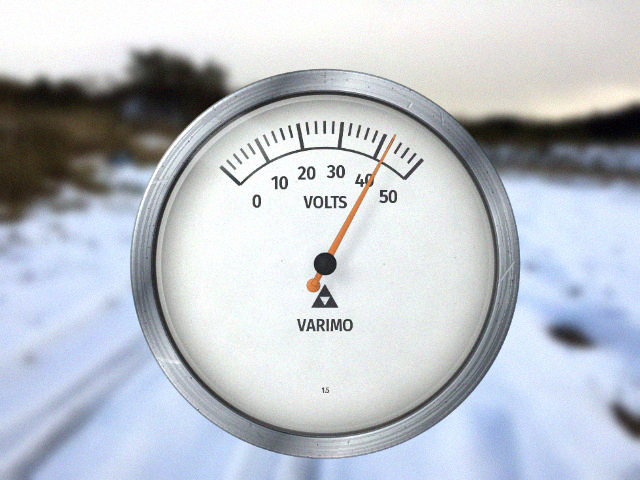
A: 42 V
